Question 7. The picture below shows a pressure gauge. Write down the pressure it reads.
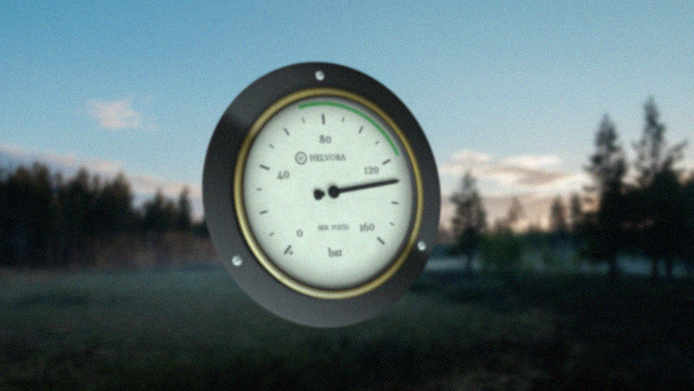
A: 130 bar
